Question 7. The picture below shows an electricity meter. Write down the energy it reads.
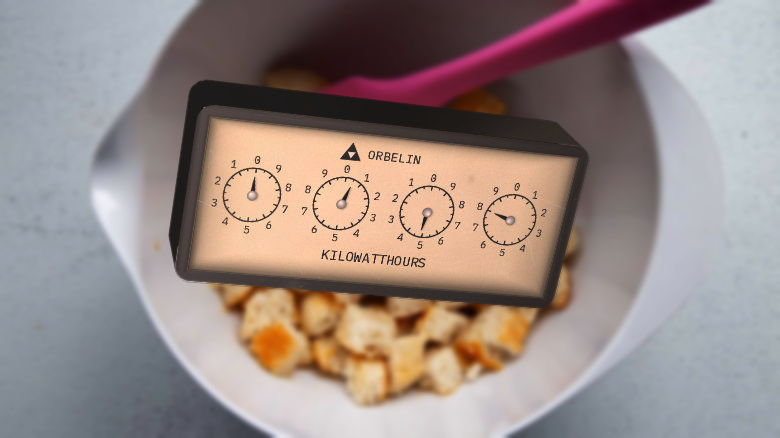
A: 48 kWh
